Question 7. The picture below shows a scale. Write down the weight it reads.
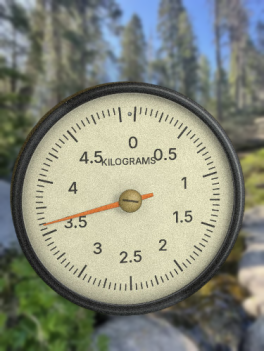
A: 3.6 kg
